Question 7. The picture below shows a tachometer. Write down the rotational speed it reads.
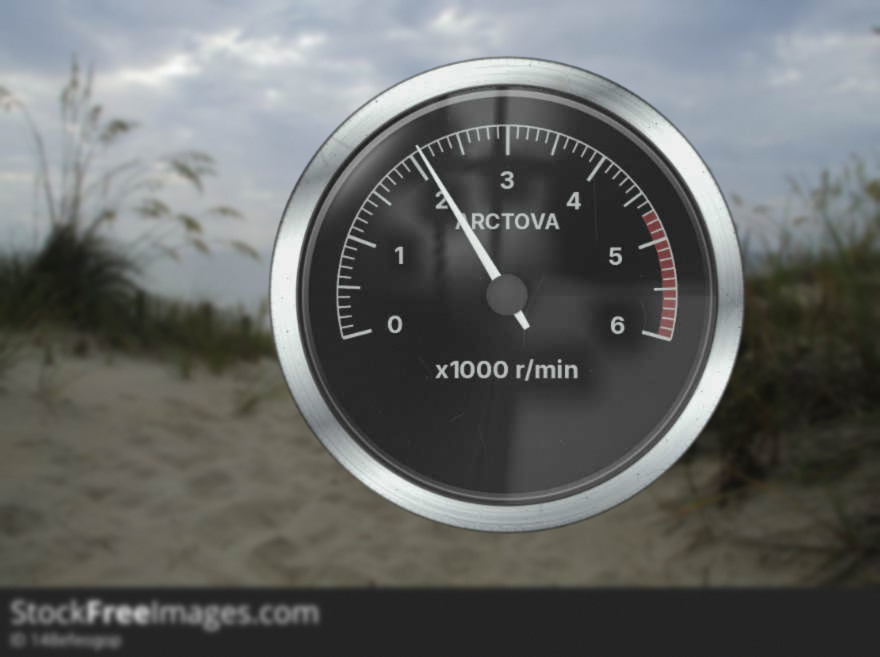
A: 2100 rpm
